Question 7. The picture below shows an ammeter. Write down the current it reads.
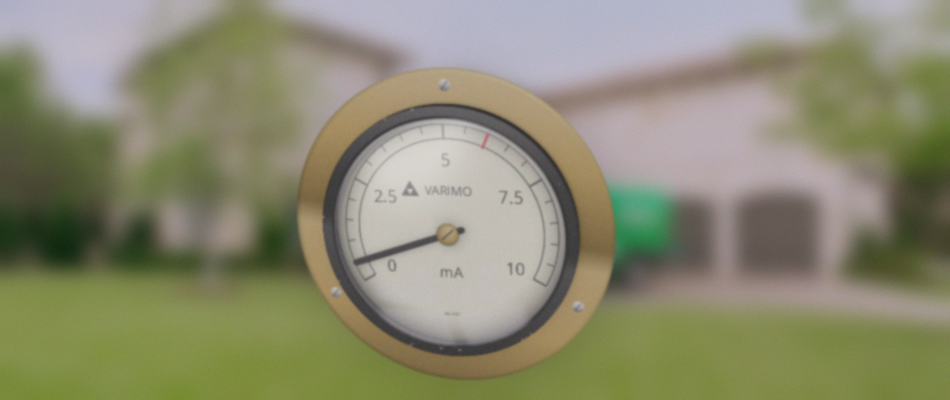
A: 0.5 mA
